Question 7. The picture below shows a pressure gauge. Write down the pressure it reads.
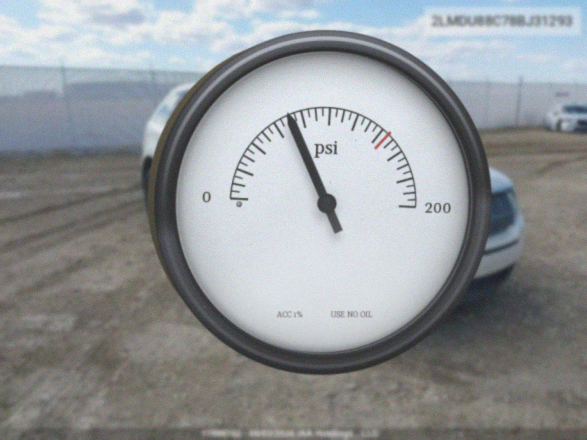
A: 70 psi
